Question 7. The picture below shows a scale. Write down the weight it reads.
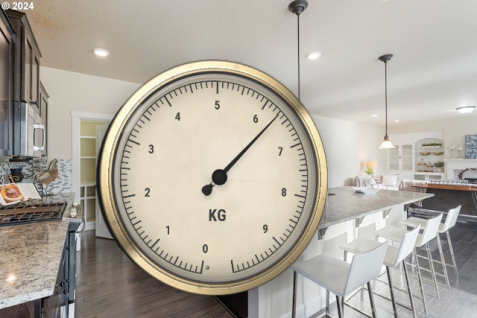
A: 6.3 kg
